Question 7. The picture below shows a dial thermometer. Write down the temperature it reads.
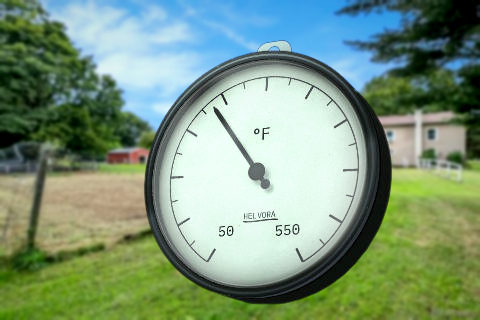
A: 237.5 °F
